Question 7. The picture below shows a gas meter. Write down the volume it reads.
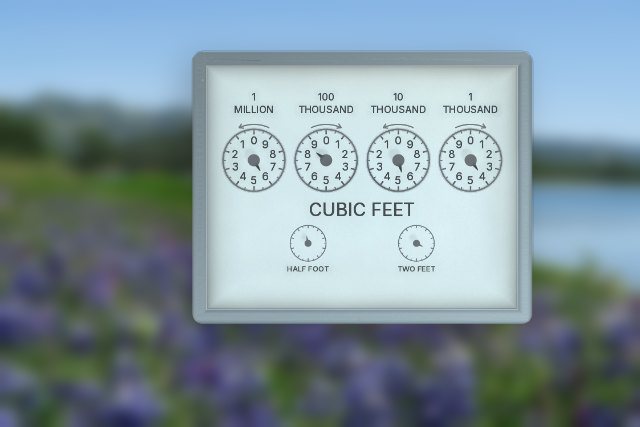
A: 585400 ft³
